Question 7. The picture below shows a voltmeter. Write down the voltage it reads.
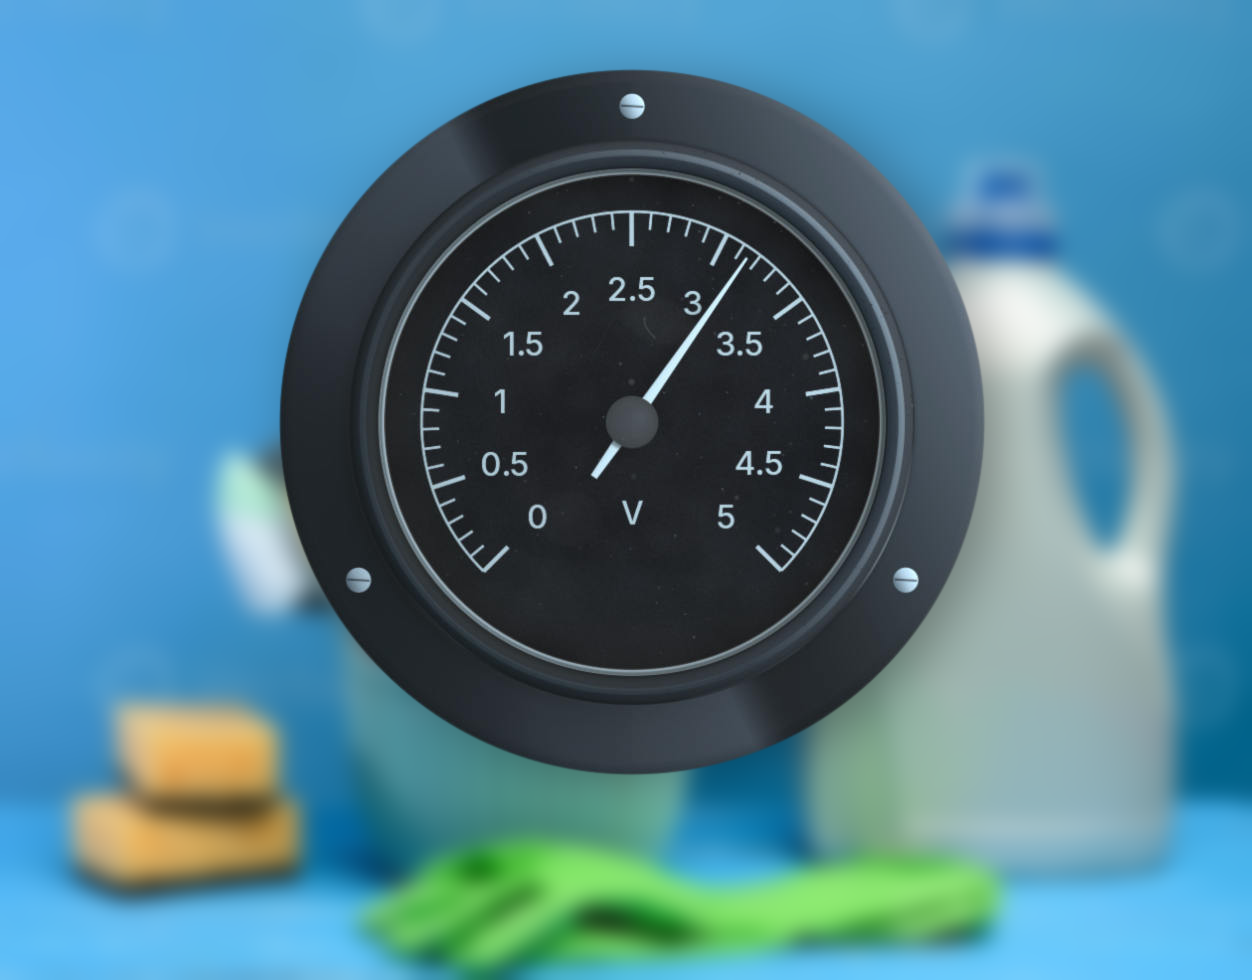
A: 3.15 V
